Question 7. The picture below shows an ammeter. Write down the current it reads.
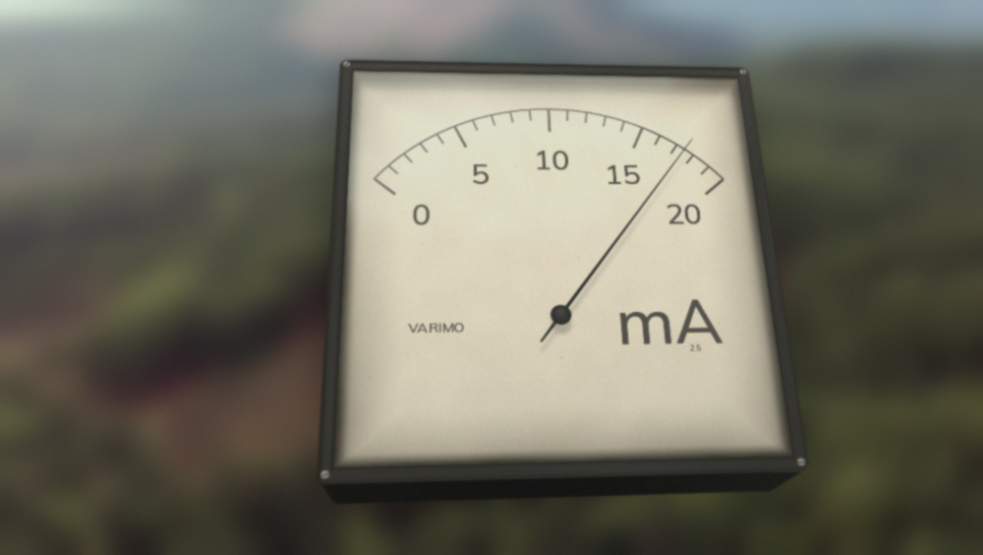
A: 17.5 mA
